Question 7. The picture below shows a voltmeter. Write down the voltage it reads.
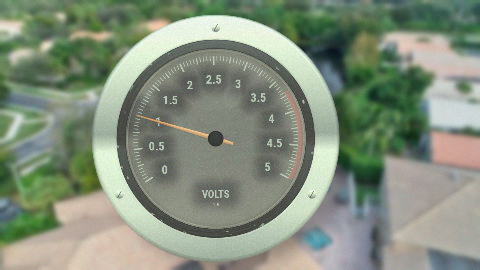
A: 1 V
